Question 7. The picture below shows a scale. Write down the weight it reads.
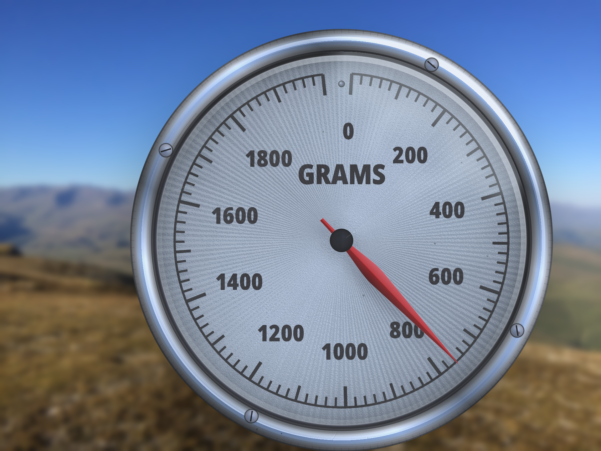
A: 760 g
